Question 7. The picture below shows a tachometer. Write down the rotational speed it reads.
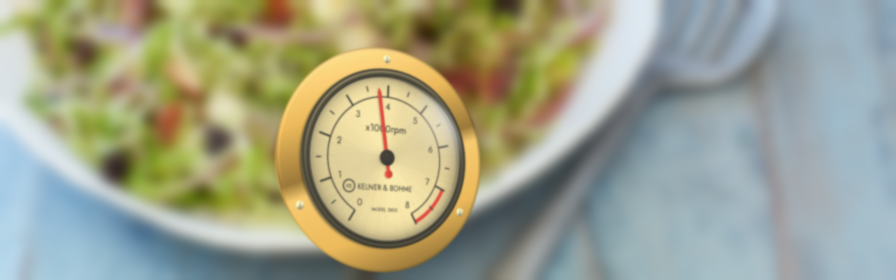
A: 3750 rpm
